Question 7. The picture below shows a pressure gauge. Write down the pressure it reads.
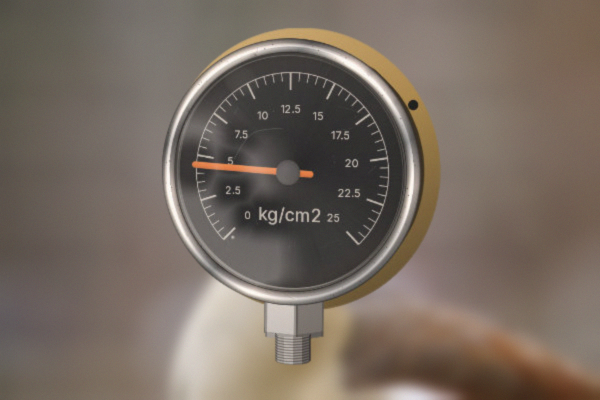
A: 4.5 kg/cm²
